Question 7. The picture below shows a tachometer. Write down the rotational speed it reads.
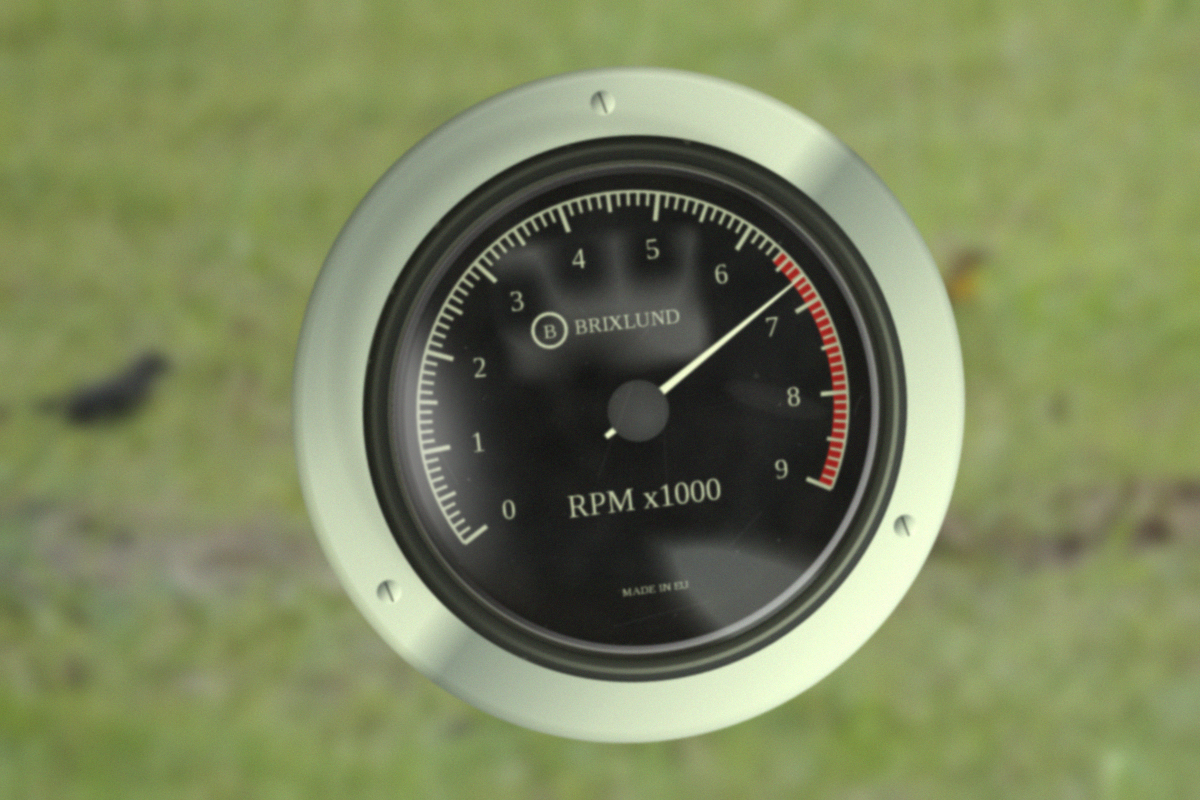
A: 6700 rpm
